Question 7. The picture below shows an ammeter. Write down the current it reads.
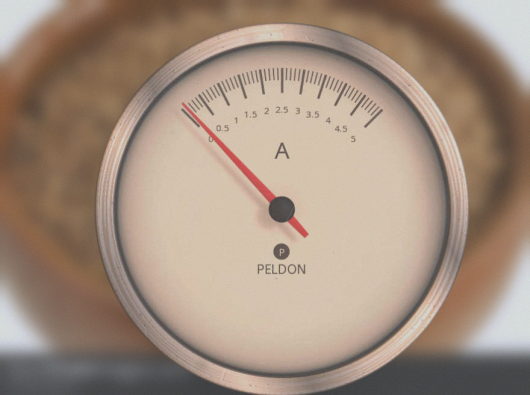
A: 0.1 A
